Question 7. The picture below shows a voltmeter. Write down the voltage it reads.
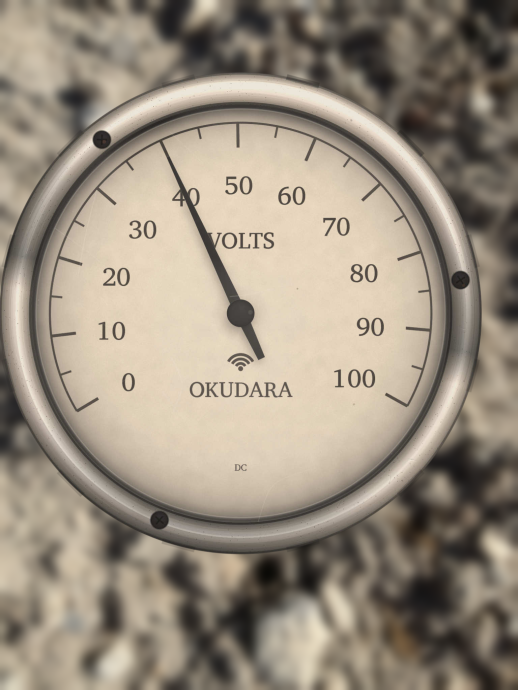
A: 40 V
